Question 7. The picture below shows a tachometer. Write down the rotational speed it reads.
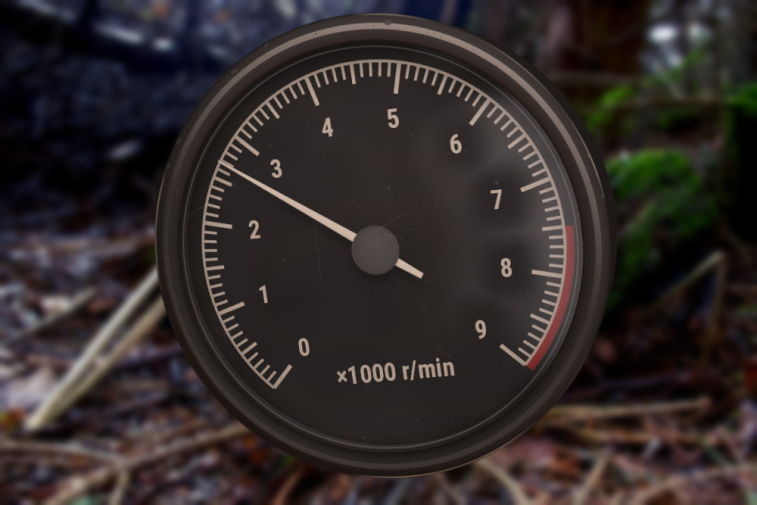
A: 2700 rpm
